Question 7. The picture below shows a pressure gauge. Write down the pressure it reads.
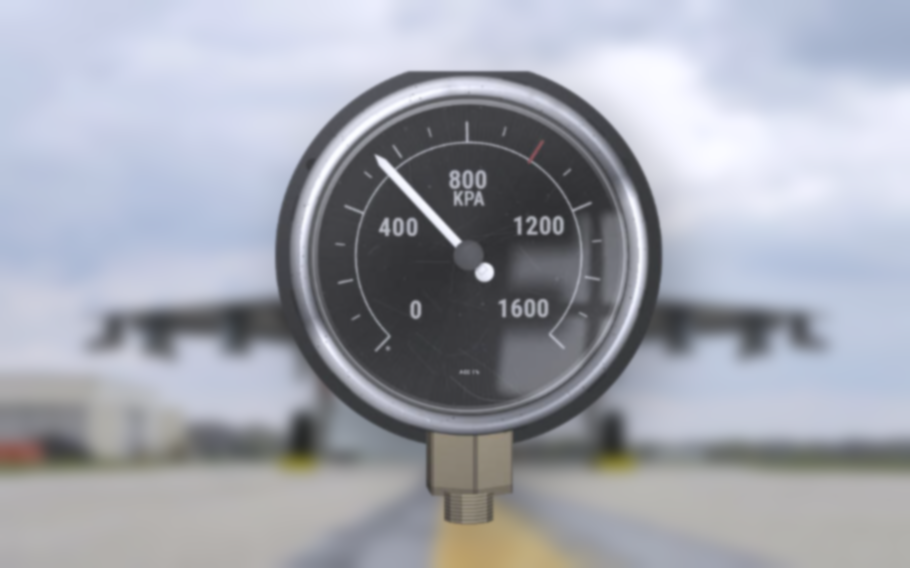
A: 550 kPa
